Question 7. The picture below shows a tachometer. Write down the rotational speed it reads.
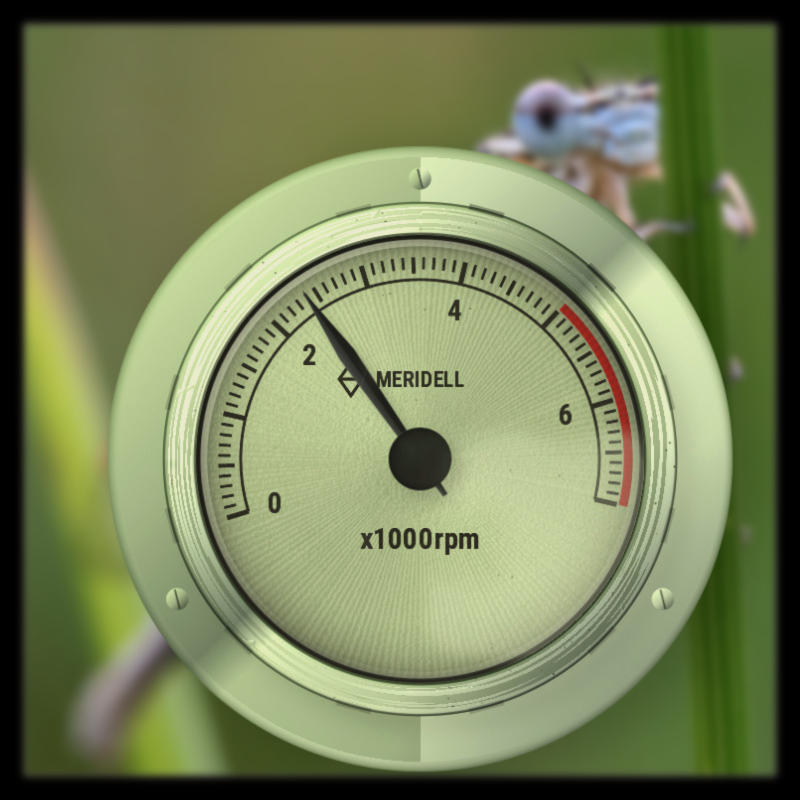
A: 2400 rpm
